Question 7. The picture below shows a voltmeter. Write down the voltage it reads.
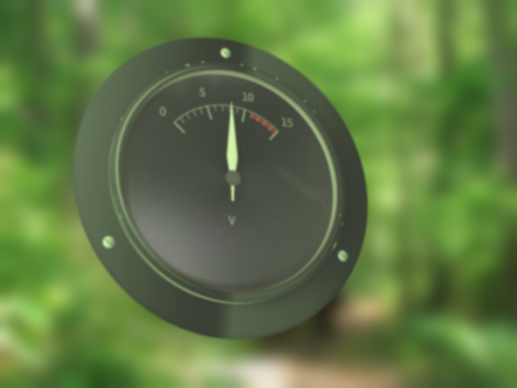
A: 8 V
